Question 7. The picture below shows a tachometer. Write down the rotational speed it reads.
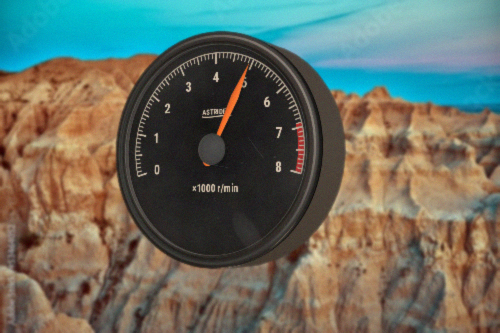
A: 5000 rpm
